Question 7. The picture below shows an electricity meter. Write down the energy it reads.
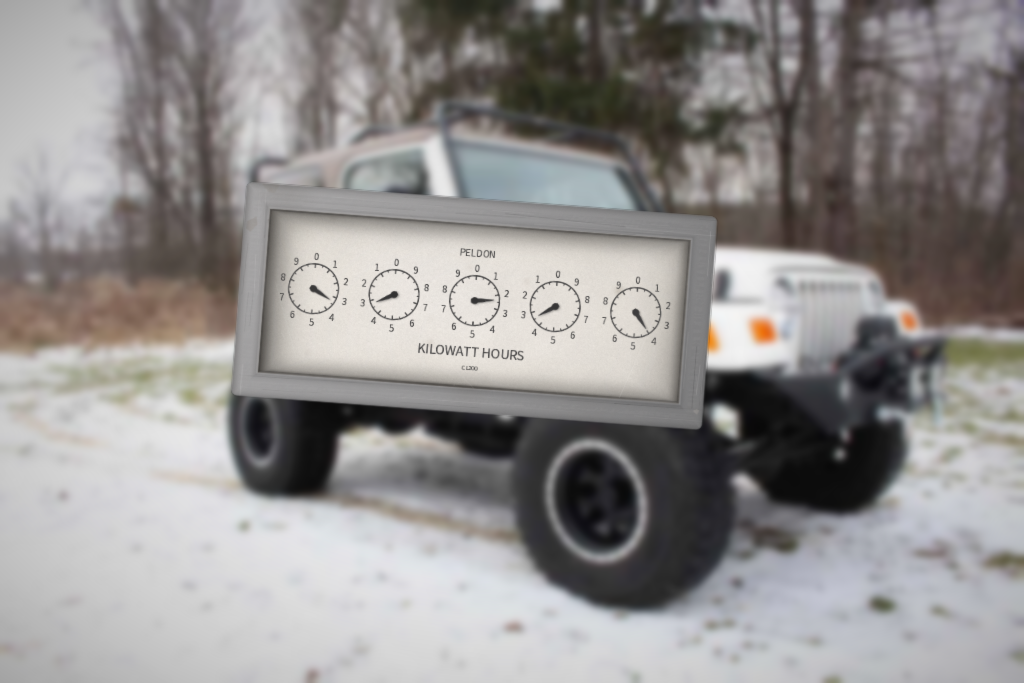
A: 33234 kWh
